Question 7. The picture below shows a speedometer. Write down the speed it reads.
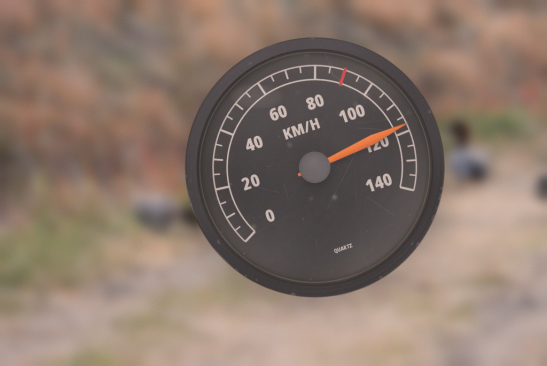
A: 117.5 km/h
